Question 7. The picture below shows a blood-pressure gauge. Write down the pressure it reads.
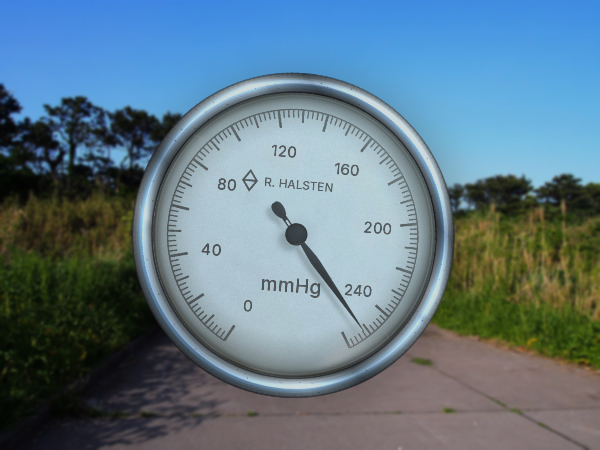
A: 252 mmHg
